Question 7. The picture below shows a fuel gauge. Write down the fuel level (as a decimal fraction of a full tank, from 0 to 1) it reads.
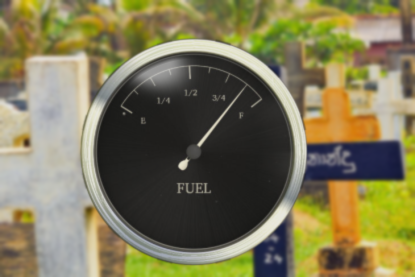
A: 0.875
